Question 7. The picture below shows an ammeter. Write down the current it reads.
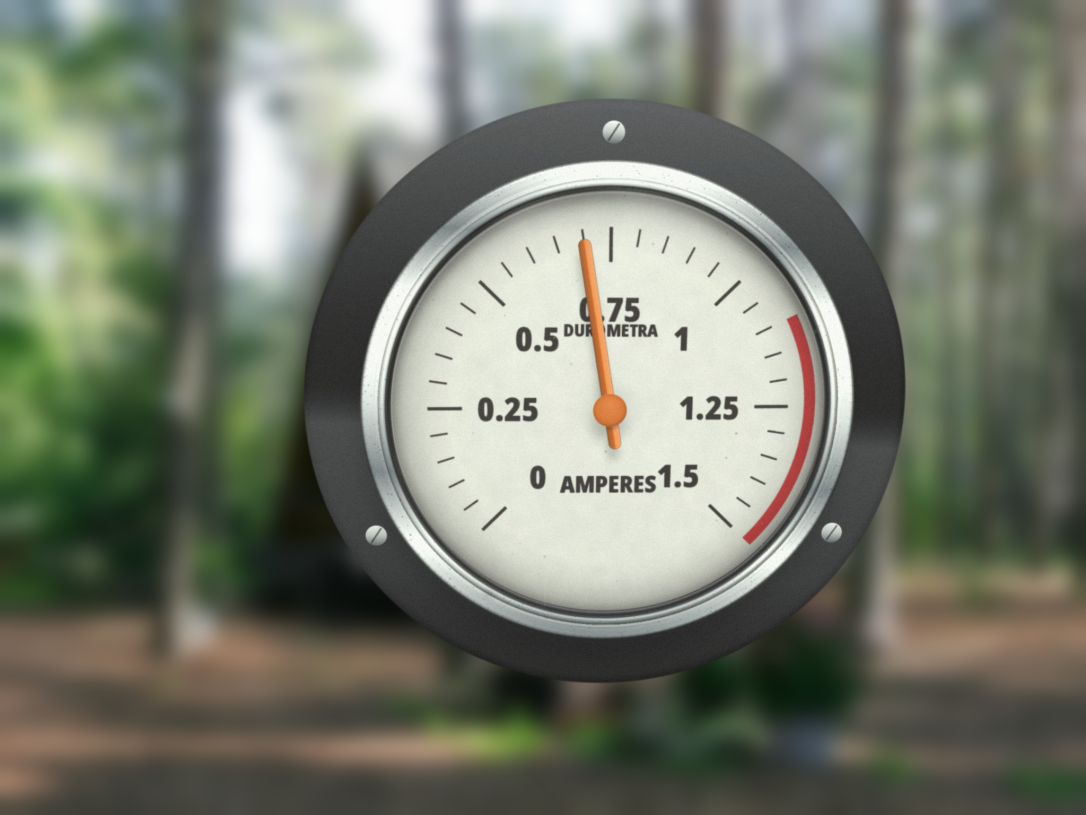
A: 0.7 A
